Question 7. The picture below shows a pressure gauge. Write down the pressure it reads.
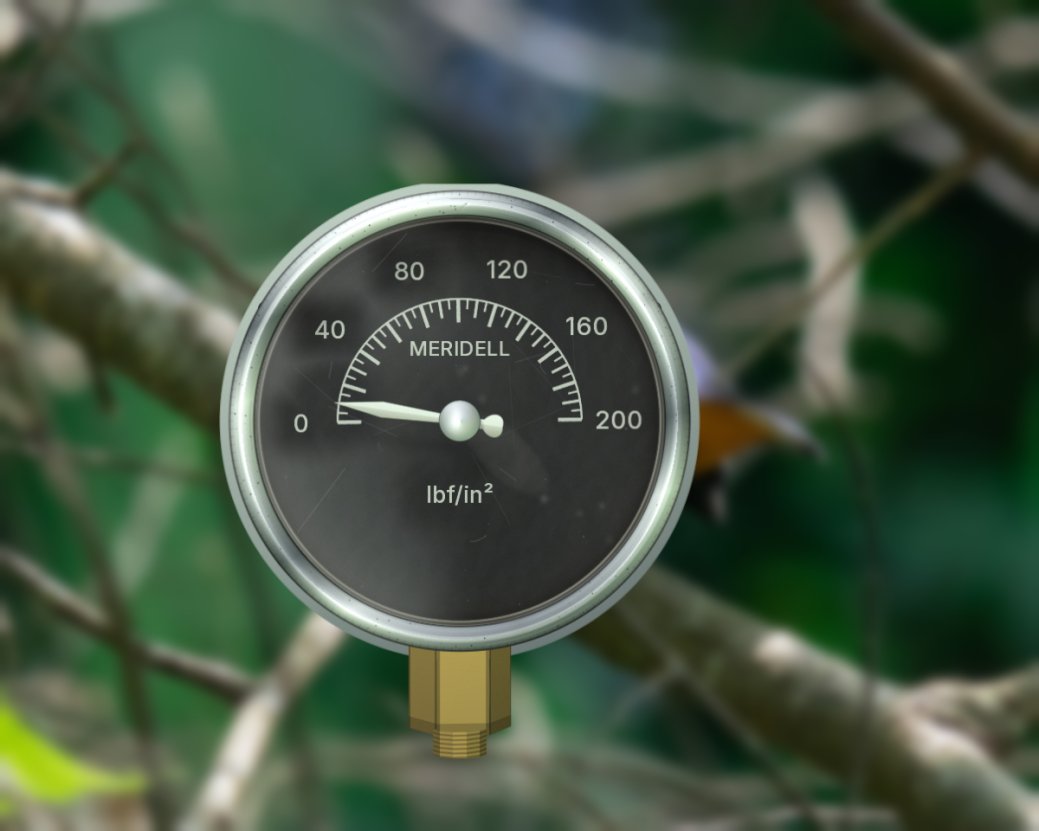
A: 10 psi
